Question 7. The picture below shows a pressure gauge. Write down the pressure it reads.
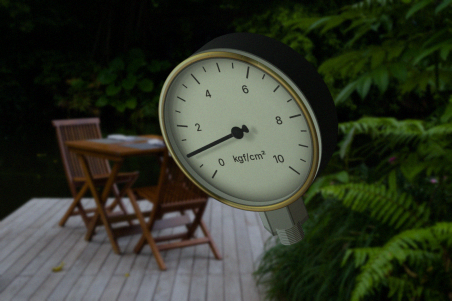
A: 1 kg/cm²
